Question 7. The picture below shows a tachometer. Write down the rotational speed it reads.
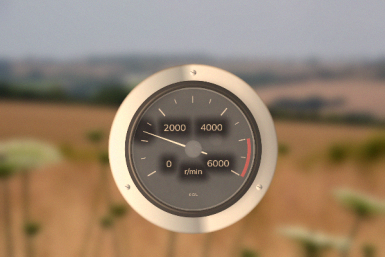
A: 1250 rpm
